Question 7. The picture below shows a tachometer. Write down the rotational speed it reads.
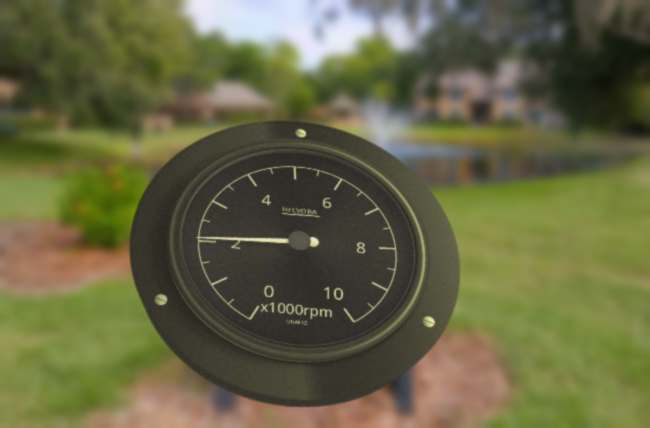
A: 2000 rpm
